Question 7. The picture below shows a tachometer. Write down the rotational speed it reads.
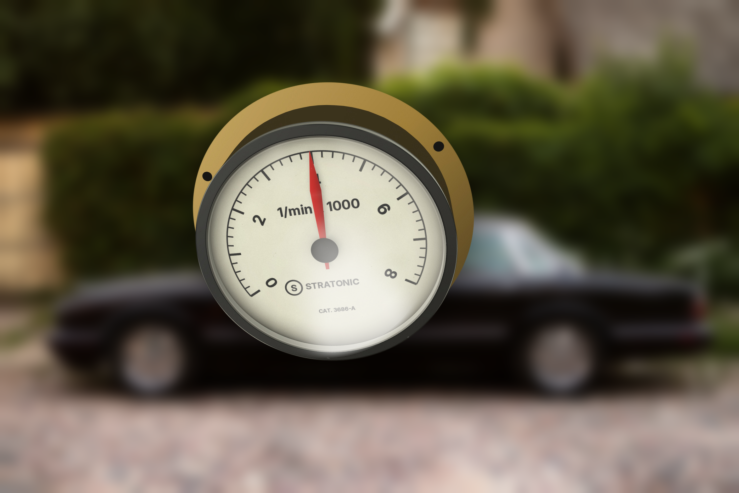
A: 4000 rpm
